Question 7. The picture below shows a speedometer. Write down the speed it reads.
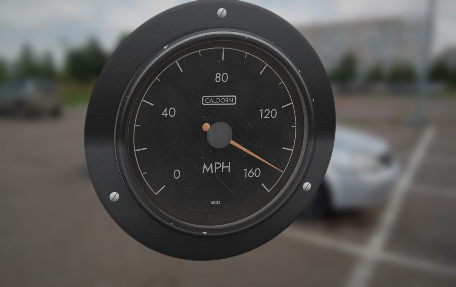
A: 150 mph
